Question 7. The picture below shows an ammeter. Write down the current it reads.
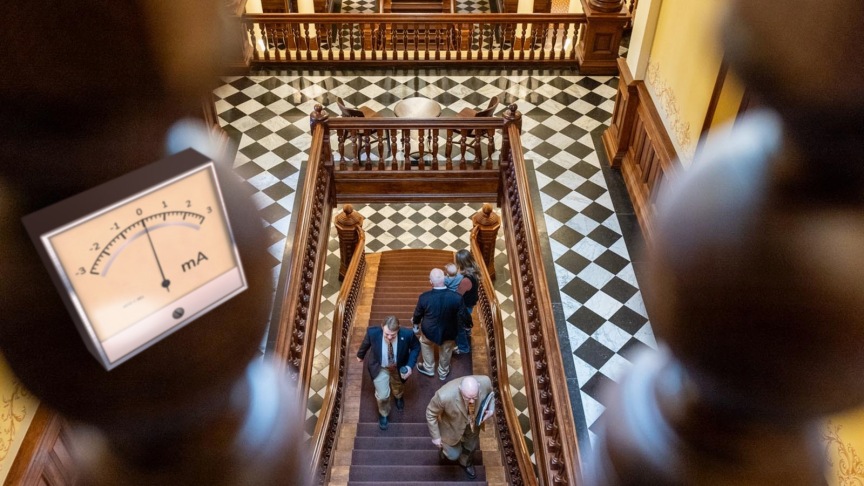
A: 0 mA
